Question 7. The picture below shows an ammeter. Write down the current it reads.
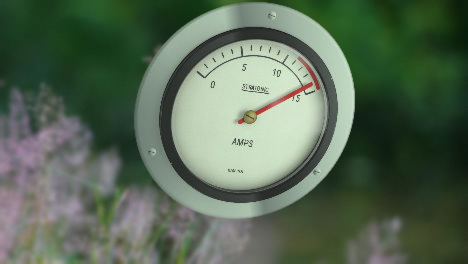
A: 14 A
